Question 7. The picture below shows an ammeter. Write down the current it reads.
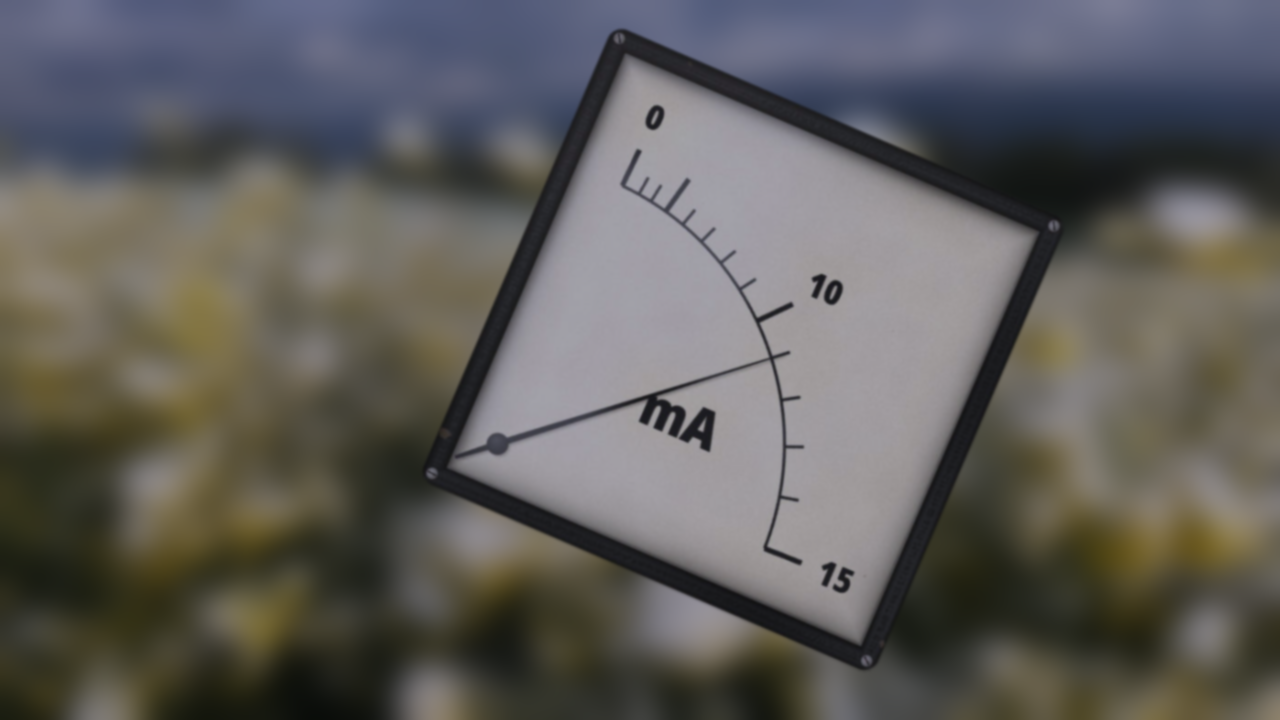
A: 11 mA
